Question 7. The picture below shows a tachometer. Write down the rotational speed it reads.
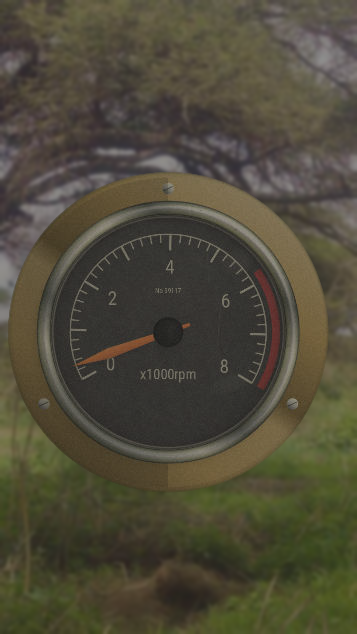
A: 300 rpm
